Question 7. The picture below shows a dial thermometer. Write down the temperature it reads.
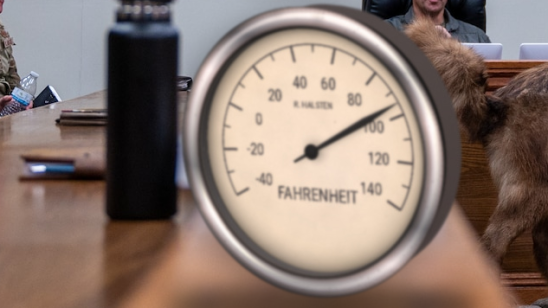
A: 95 °F
